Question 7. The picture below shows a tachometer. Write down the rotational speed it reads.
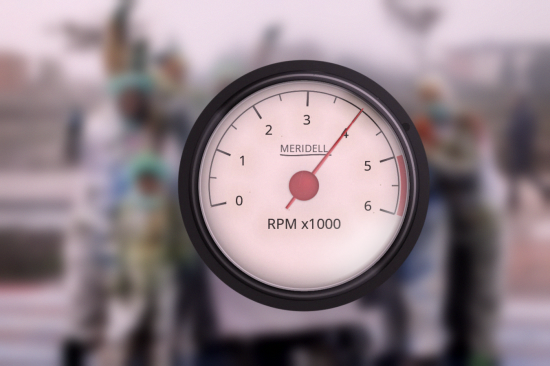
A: 4000 rpm
